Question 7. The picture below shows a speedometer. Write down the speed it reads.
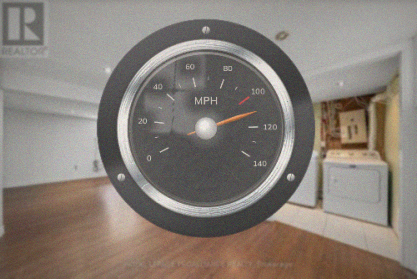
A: 110 mph
